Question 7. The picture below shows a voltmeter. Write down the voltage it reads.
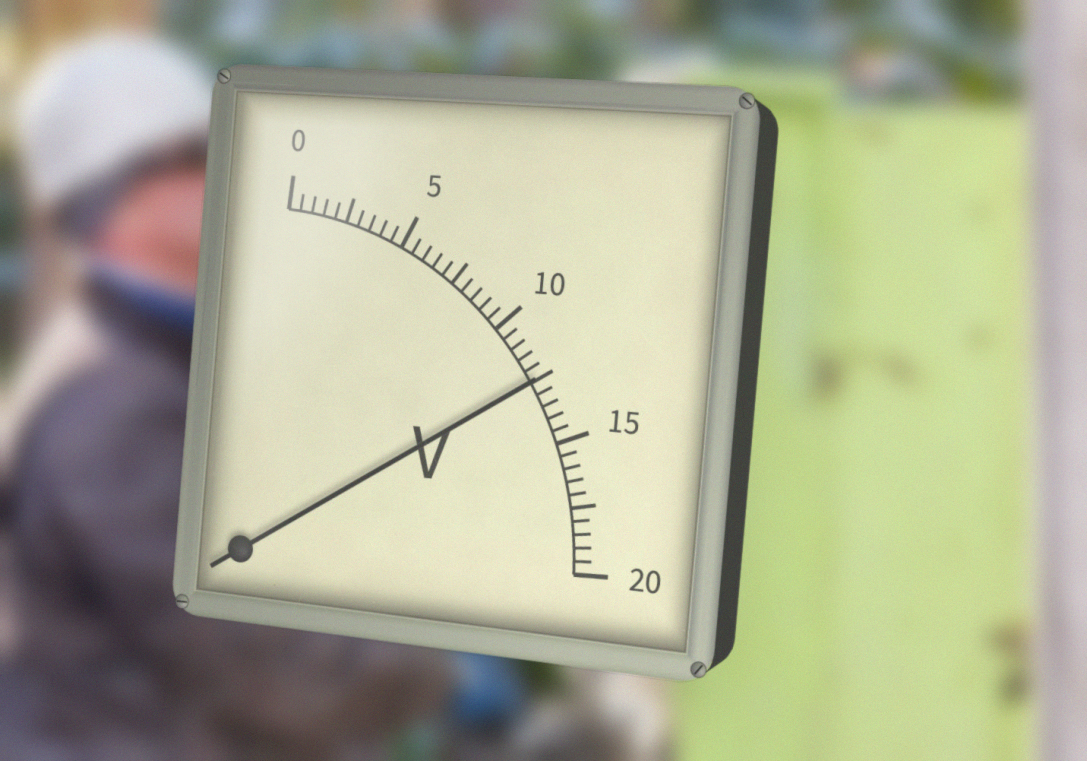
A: 12.5 V
